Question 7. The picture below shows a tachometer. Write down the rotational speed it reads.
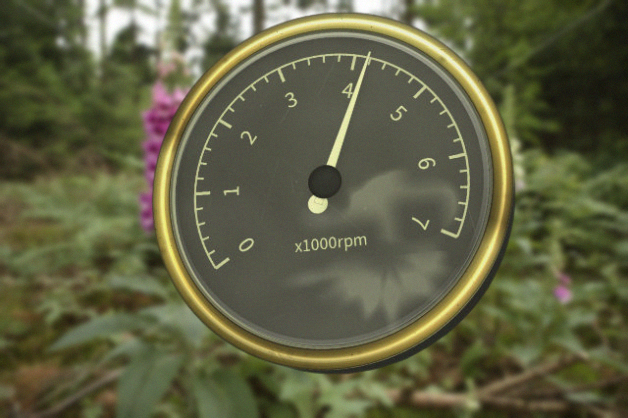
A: 4200 rpm
